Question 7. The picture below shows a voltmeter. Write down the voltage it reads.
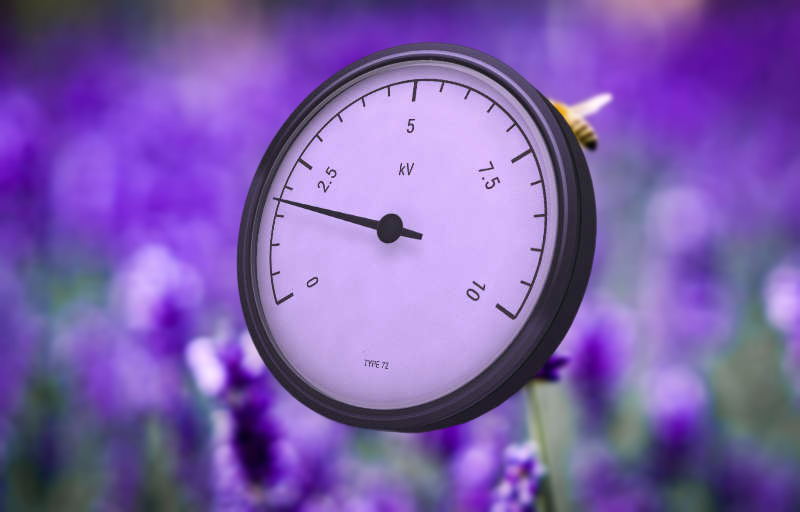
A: 1.75 kV
